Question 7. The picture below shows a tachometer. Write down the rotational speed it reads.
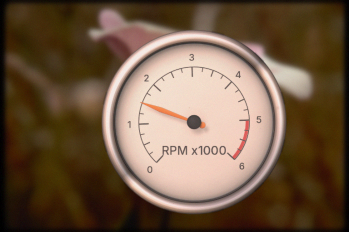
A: 1500 rpm
